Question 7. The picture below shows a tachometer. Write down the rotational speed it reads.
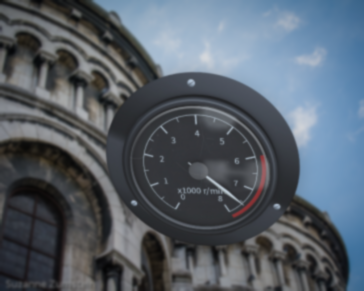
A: 7500 rpm
